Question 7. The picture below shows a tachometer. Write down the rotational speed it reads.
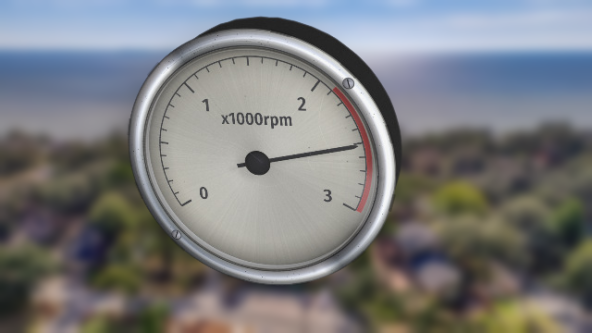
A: 2500 rpm
